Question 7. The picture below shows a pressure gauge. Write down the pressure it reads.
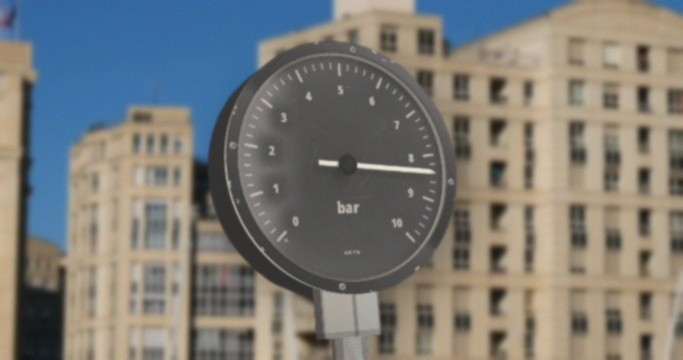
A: 8.4 bar
